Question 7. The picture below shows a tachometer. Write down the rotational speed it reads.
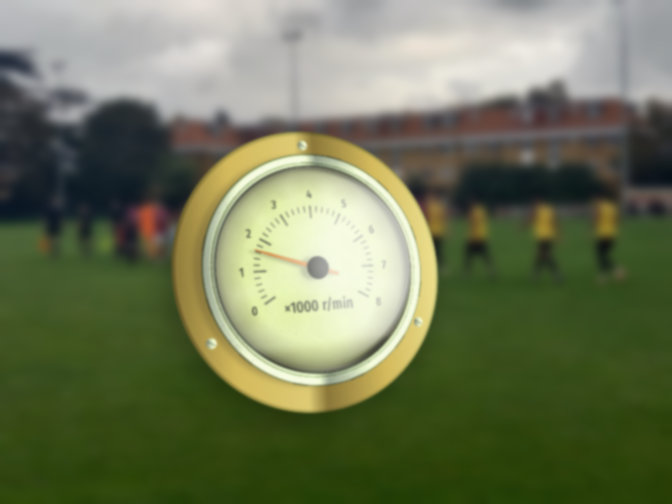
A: 1600 rpm
